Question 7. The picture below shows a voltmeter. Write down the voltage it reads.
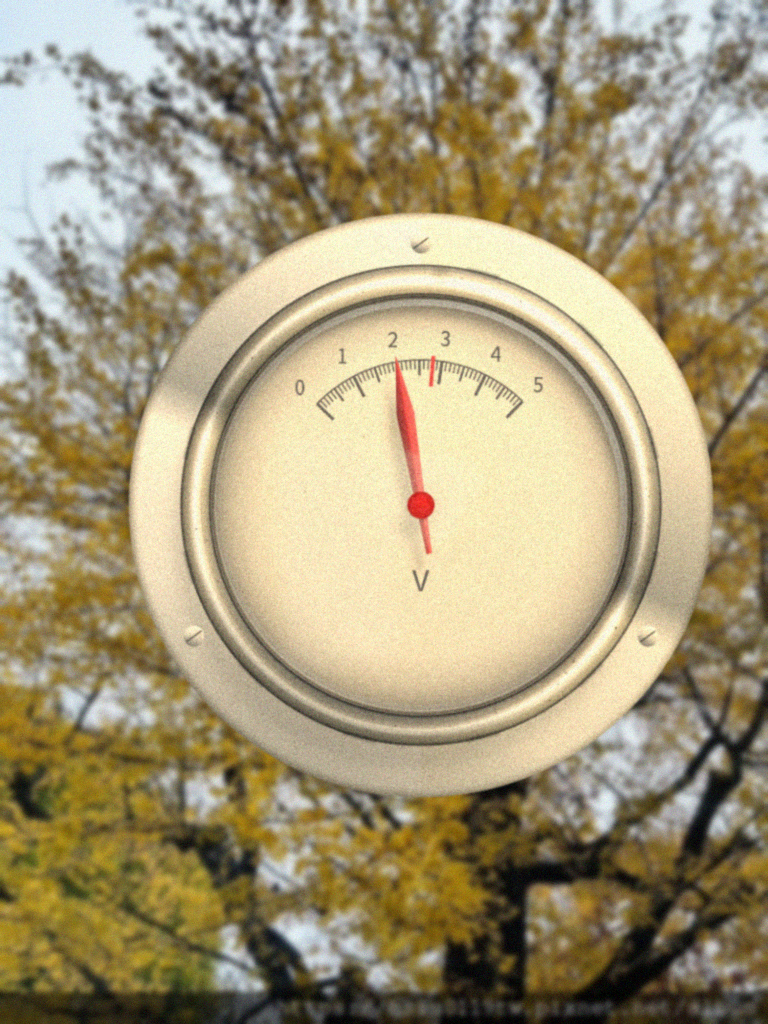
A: 2 V
